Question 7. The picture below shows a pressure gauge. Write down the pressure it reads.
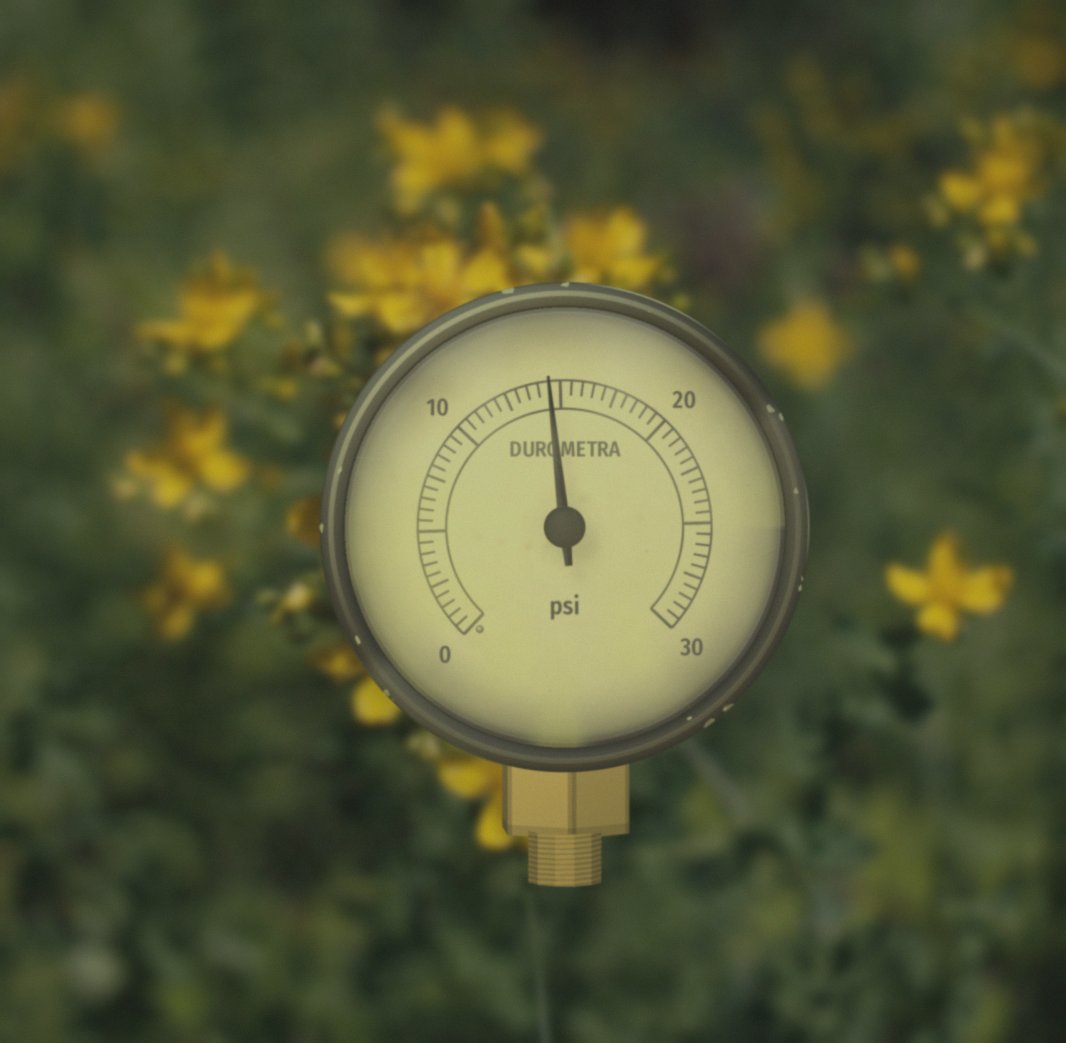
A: 14.5 psi
